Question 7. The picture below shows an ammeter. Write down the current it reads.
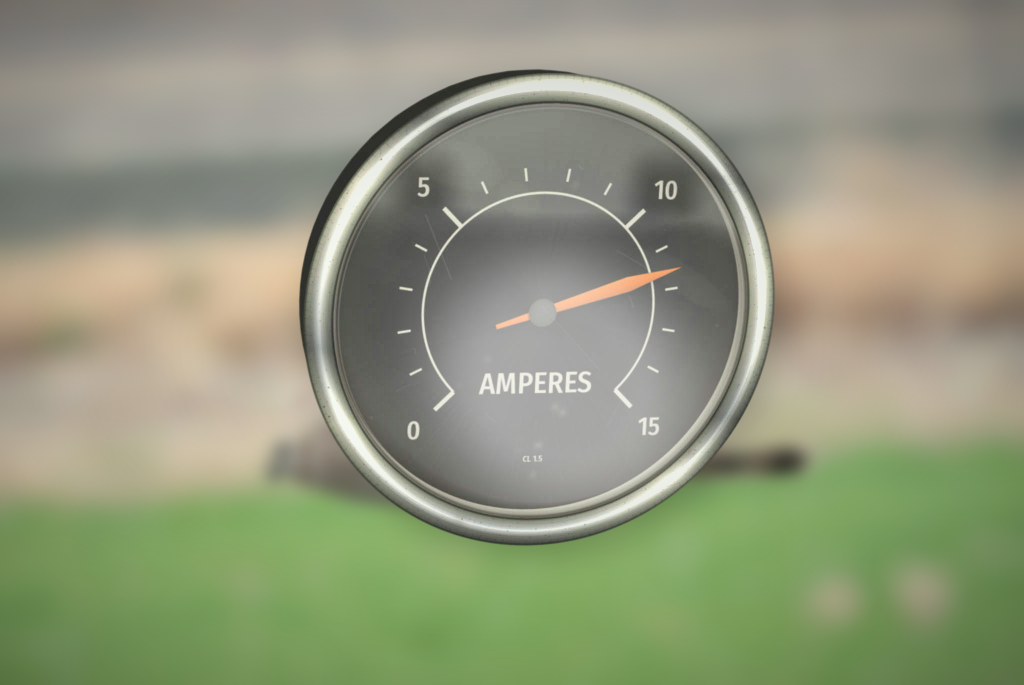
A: 11.5 A
